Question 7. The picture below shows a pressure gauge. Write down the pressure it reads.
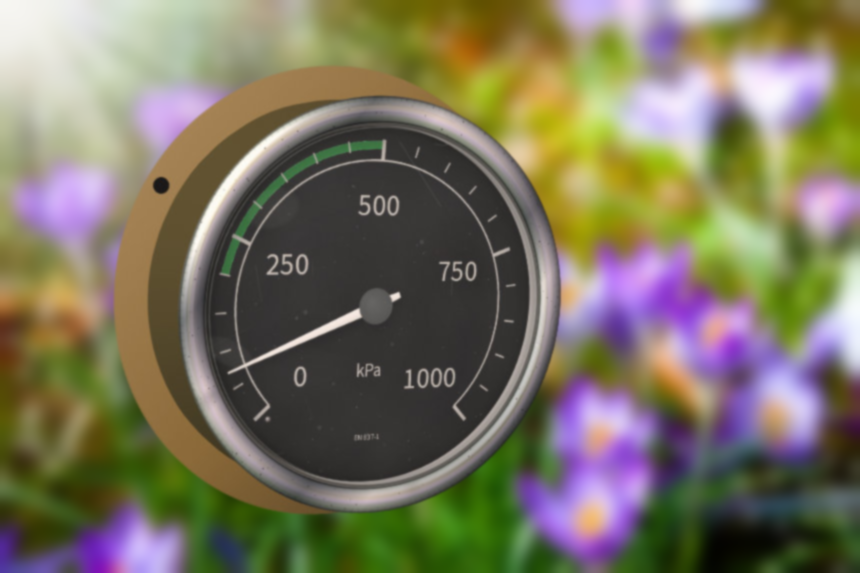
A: 75 kPa
